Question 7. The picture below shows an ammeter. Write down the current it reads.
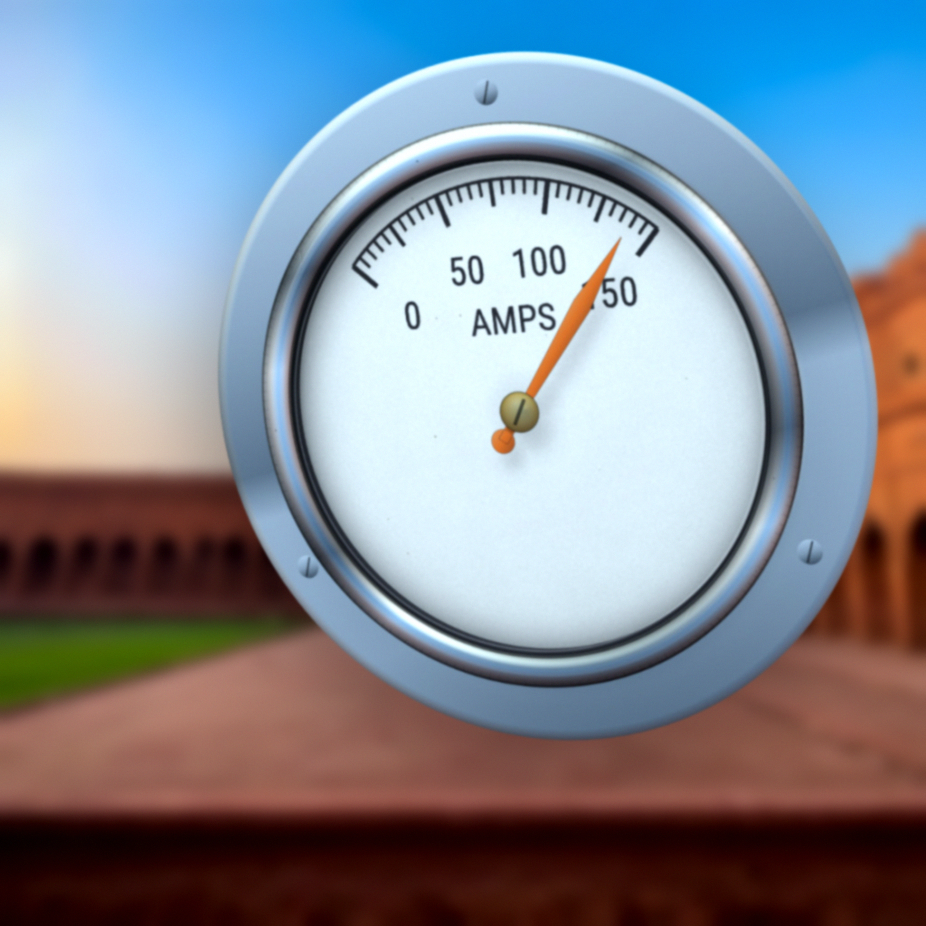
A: 140 A
